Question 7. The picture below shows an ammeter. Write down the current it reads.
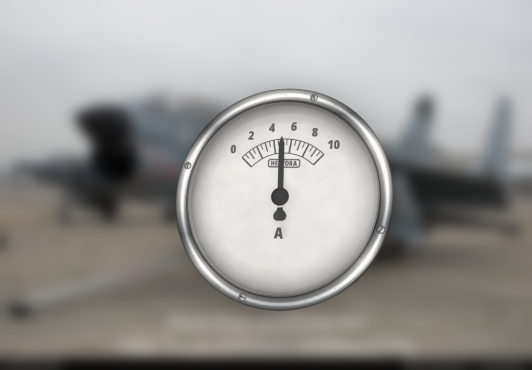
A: 5 A
